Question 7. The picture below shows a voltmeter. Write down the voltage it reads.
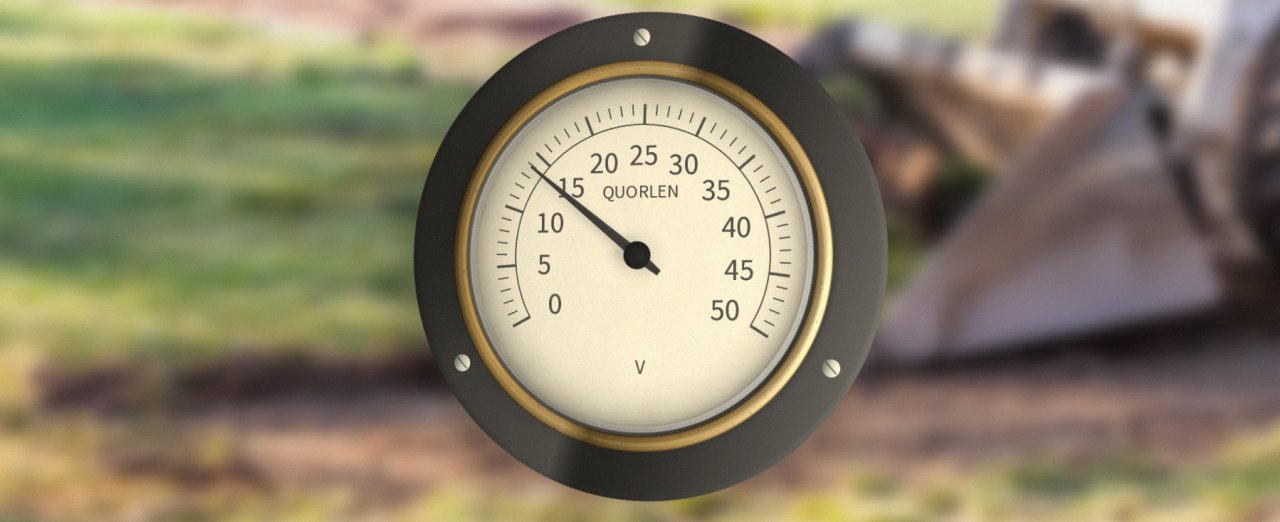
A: 14 V
